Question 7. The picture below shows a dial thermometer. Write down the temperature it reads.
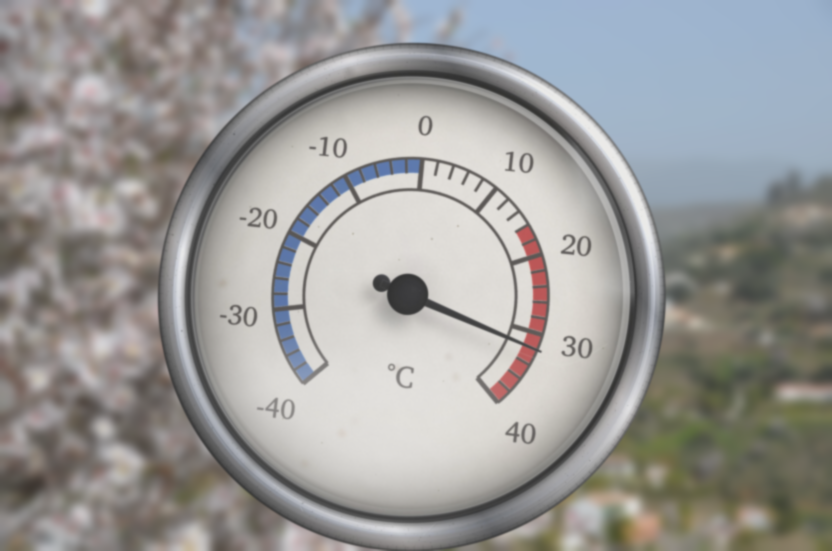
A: 32 °C
